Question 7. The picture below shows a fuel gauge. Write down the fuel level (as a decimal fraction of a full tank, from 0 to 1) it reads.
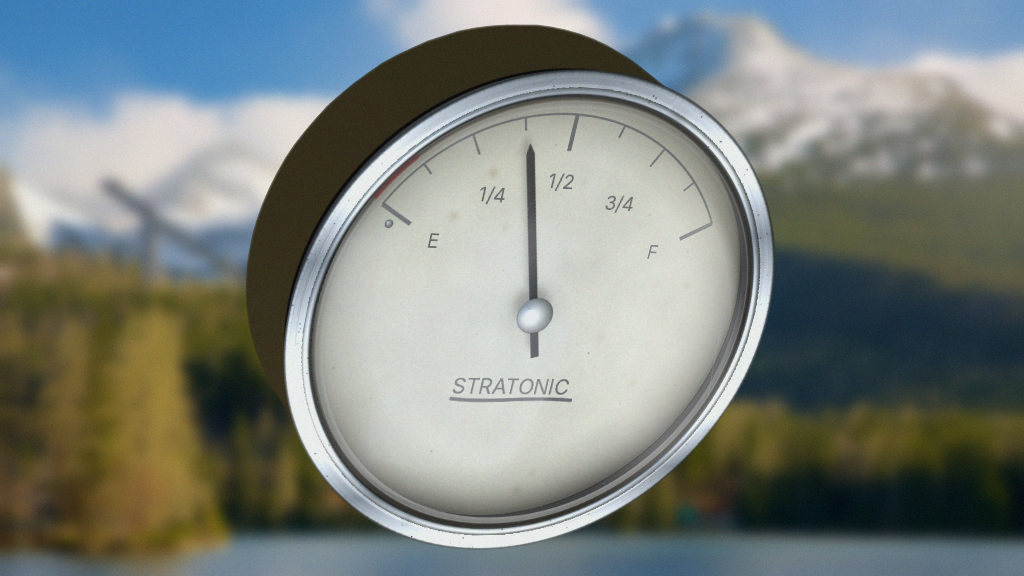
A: 0.375
